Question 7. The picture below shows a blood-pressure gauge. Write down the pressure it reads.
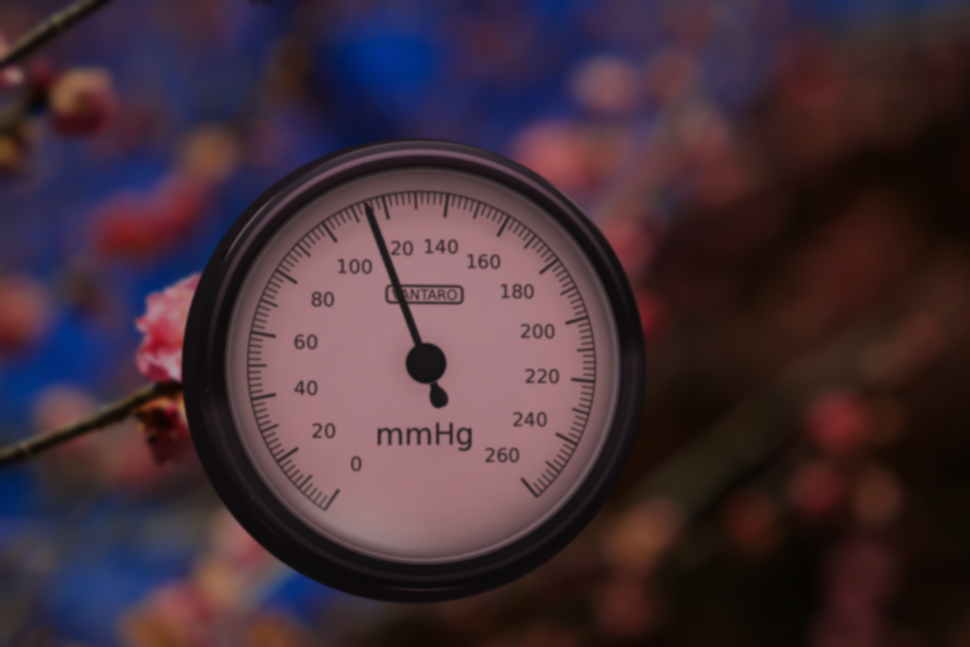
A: 114 mmHg
